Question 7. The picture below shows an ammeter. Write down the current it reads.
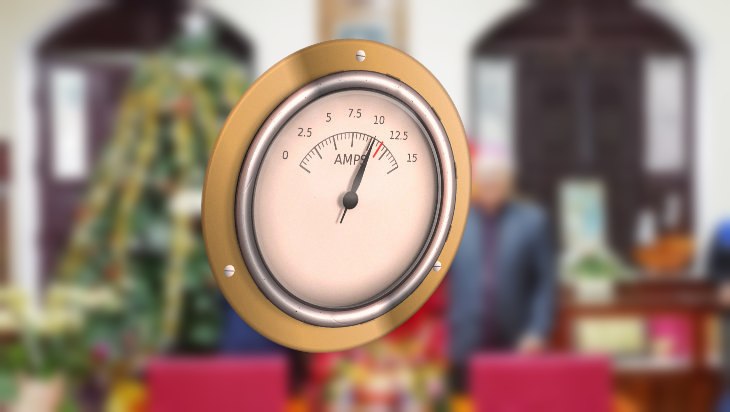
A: 10 A
